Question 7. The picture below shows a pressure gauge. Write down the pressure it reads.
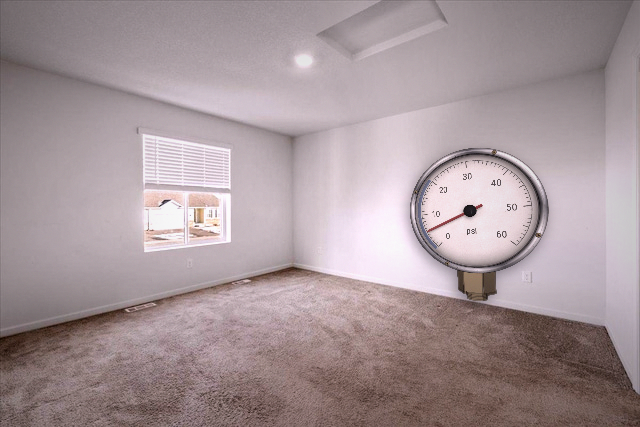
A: 5 psi
